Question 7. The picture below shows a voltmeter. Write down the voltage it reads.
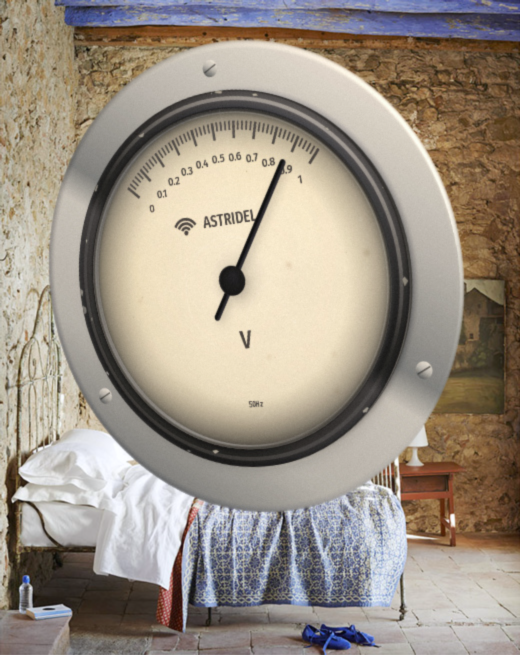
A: 0.9 V
